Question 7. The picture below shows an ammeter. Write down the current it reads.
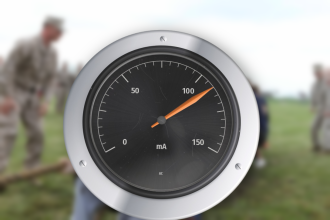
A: 110 mA
